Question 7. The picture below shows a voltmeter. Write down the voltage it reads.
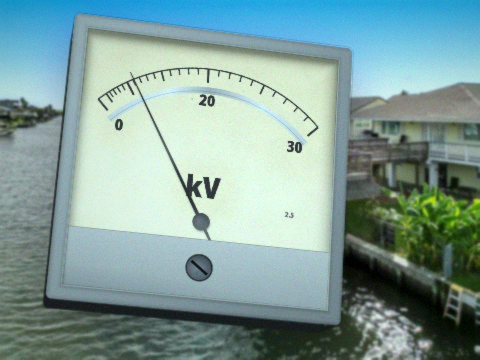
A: 11 kV
